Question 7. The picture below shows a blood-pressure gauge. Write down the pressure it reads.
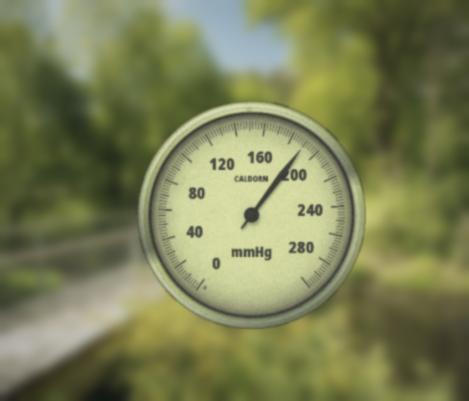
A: 190 mmHg
